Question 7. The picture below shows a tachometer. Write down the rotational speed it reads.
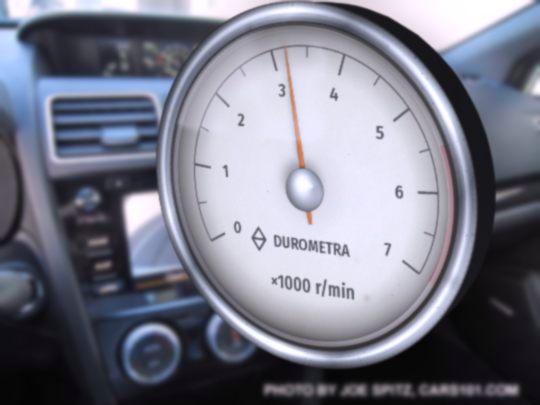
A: 3250 rpm
